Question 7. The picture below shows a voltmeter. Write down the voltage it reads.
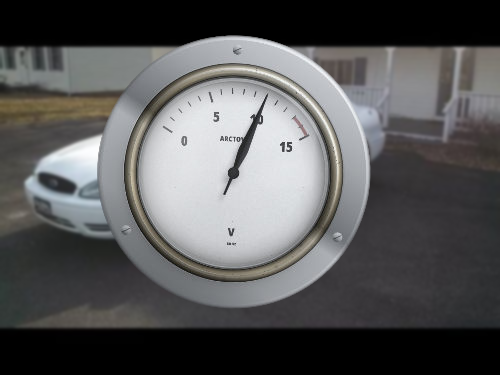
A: 10 V
